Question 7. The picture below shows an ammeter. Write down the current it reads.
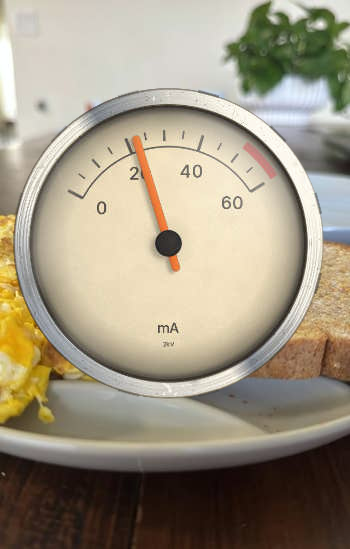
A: 22.5 mA
